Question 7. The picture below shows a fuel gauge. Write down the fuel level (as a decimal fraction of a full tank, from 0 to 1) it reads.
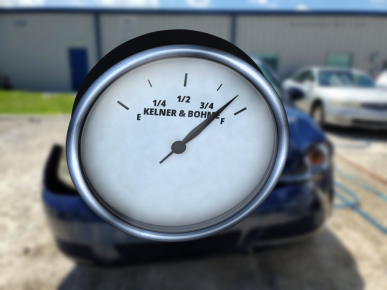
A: 0.875
